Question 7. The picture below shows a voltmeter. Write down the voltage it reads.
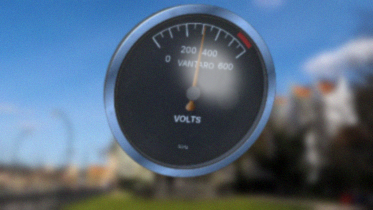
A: 300 V
